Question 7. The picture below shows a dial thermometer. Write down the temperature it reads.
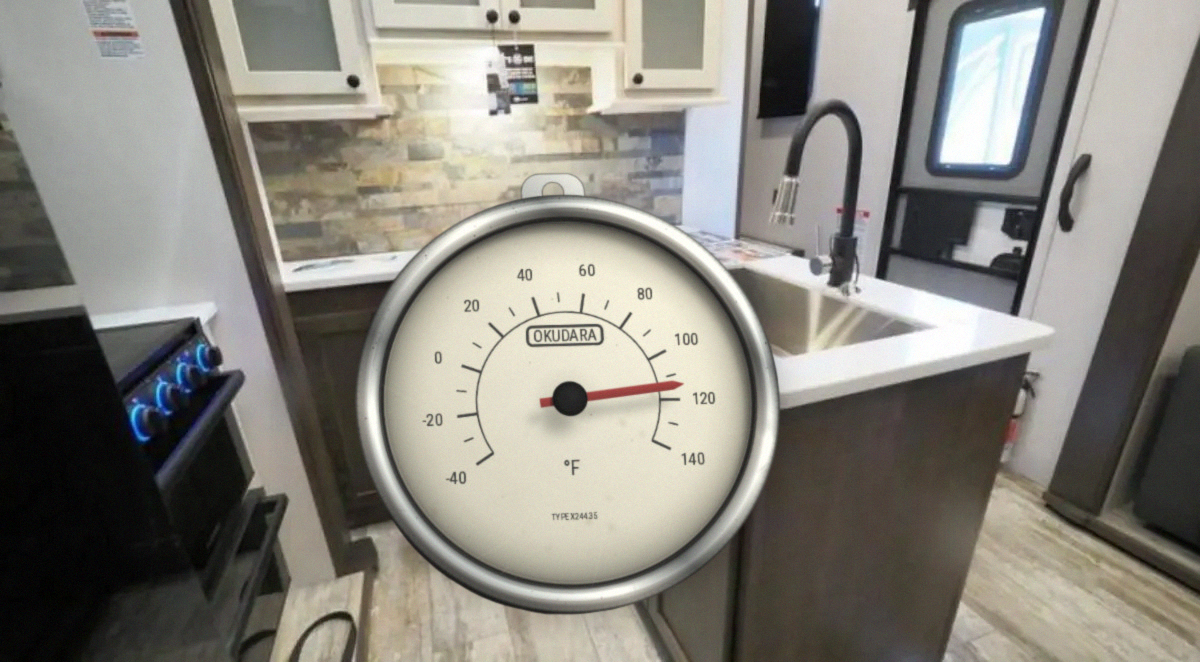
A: 115 °F
